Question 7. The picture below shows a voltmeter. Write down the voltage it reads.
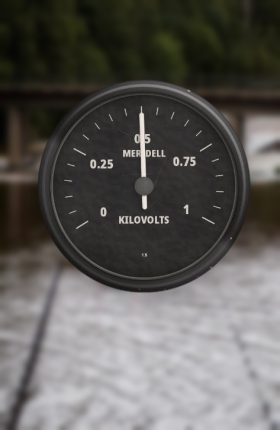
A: 0.5 kV
